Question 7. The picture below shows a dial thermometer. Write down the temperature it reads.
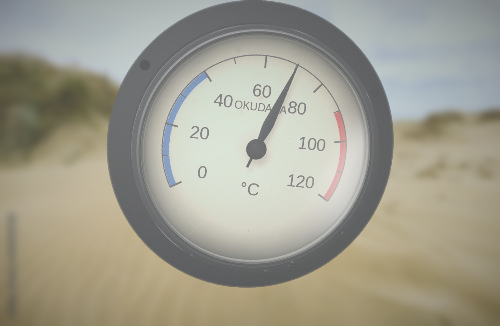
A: 70 °C
